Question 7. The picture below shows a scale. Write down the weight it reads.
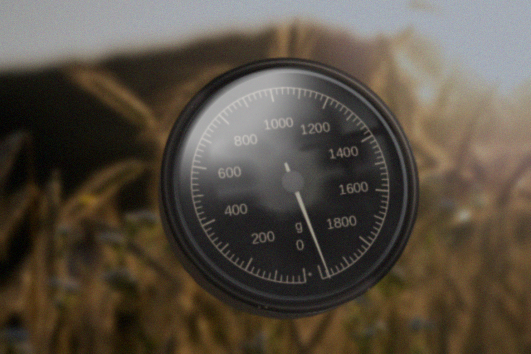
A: 1980 g
